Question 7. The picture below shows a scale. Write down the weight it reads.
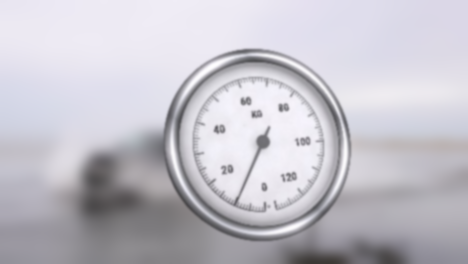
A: 10 kg
